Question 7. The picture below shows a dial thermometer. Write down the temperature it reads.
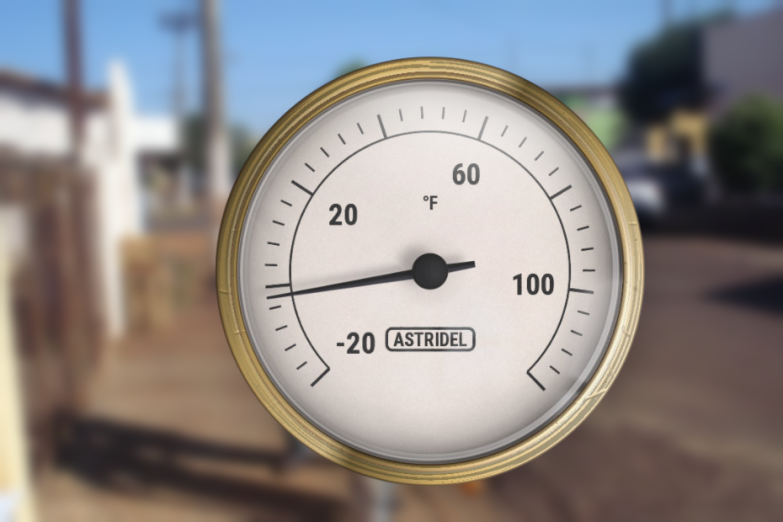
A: -2 °F
